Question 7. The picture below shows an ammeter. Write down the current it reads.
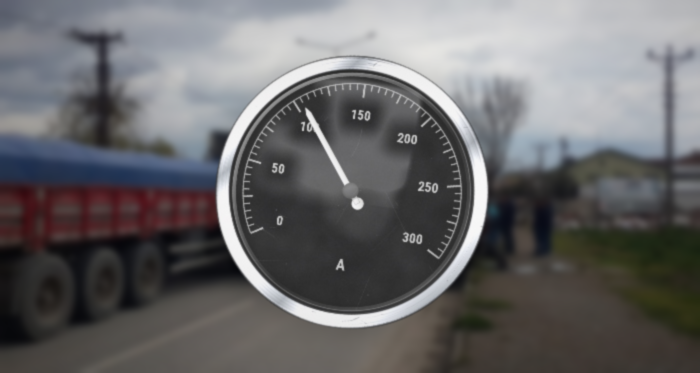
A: 105 A
